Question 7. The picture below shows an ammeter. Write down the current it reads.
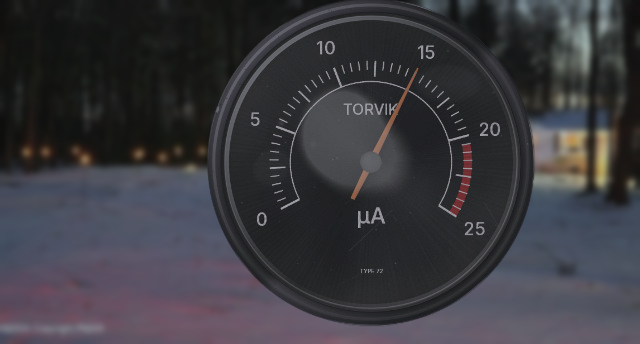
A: 15 µA
